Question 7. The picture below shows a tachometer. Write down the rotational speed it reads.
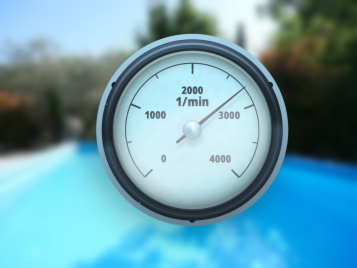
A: 2750 rpm
